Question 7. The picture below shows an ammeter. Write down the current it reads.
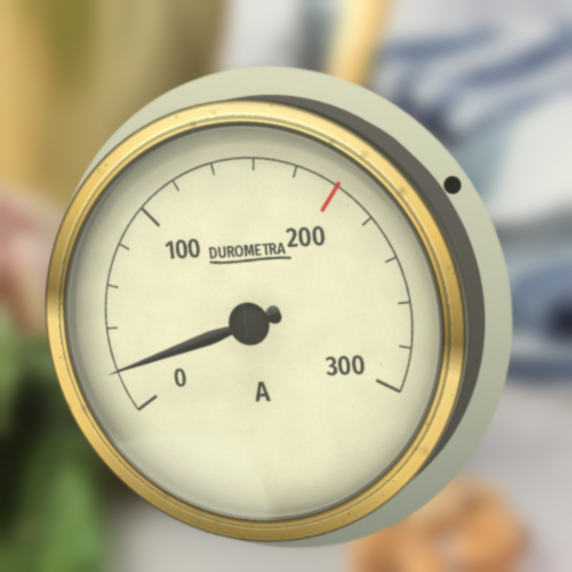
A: 20 A
